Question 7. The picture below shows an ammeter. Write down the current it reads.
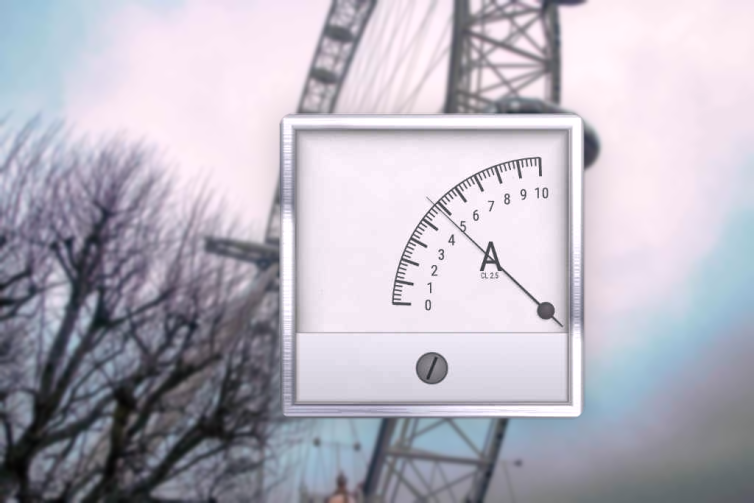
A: 4.8 A
